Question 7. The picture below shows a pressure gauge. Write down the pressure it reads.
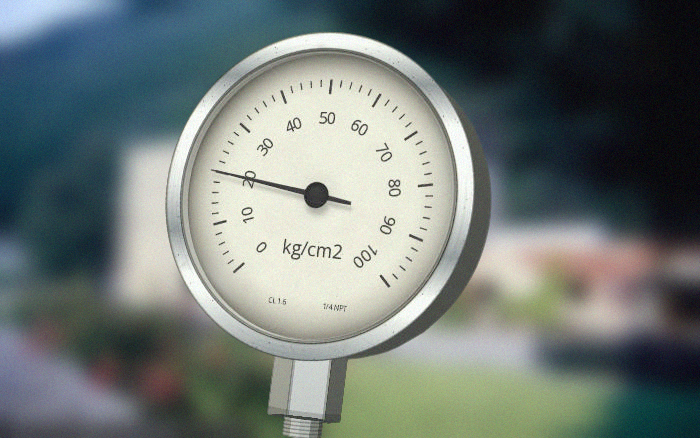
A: 20 kg/cm²
